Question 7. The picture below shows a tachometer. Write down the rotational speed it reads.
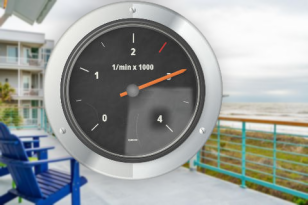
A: 3000 rpm
